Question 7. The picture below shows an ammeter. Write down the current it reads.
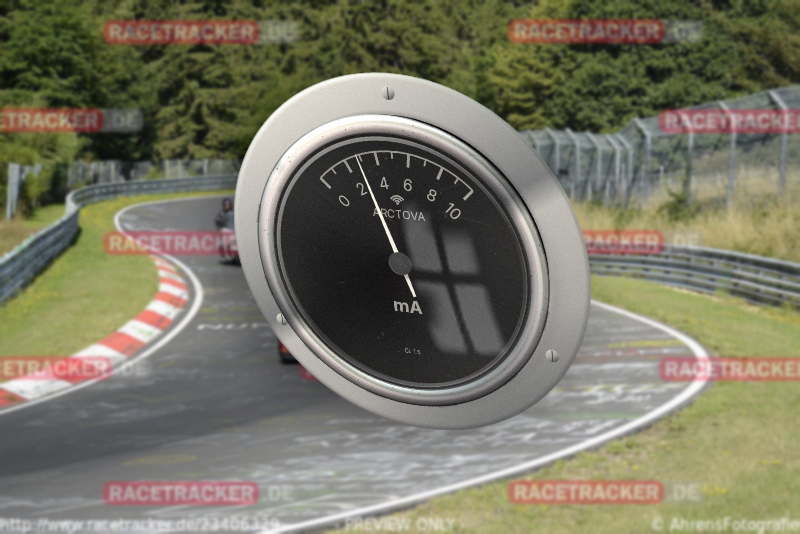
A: 3 mA
